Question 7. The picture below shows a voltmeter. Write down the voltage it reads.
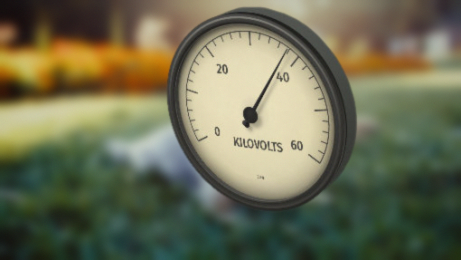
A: 38 kV
